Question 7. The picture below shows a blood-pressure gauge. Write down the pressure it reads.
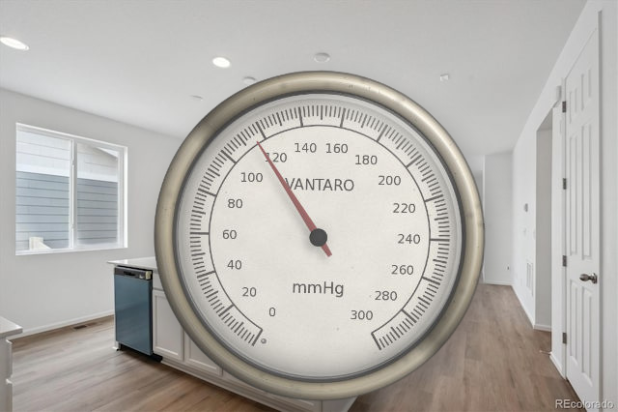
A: 116 mmHg
